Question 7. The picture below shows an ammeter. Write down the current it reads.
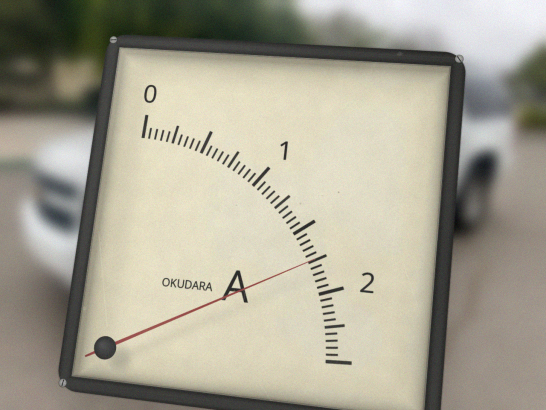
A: 1.75 A
